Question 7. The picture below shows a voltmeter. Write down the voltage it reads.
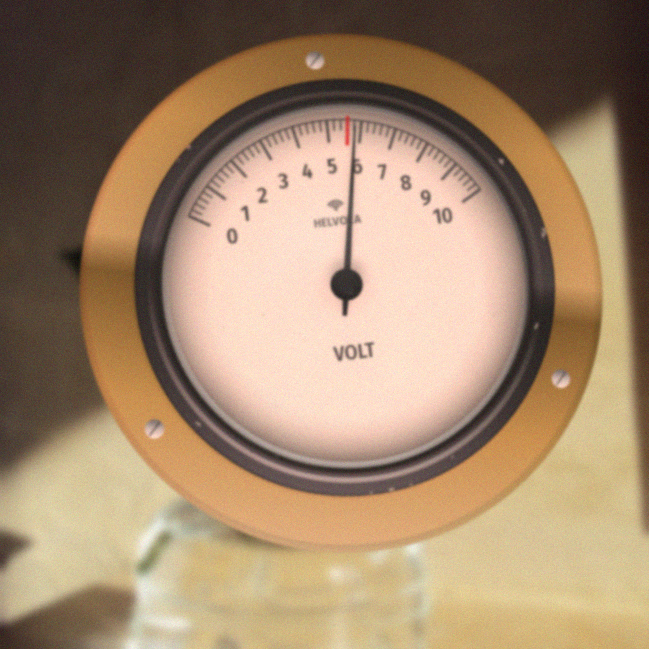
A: 5.8 V
